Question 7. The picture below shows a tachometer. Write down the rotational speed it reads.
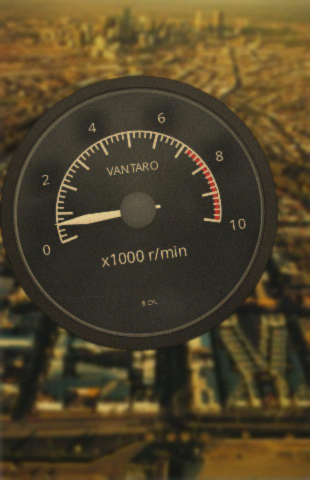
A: 600 rpm
